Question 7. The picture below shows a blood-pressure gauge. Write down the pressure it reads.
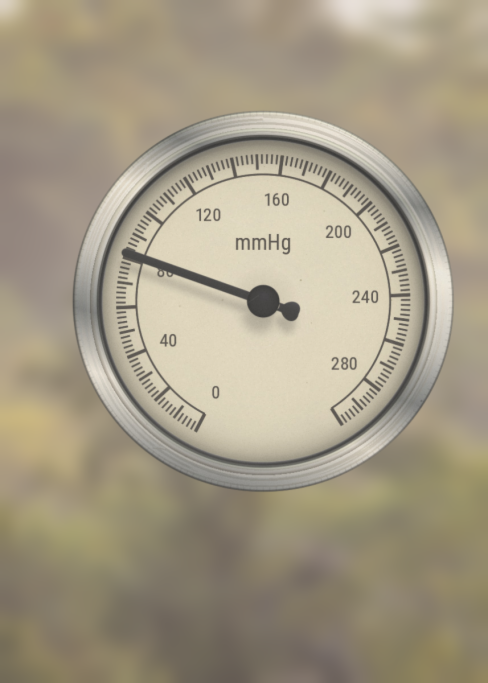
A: 82 mmHg
